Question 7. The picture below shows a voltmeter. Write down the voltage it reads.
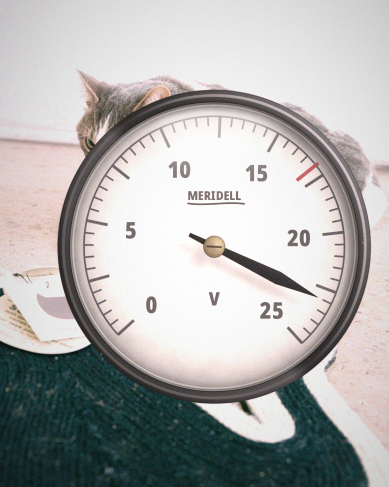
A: 23 V
